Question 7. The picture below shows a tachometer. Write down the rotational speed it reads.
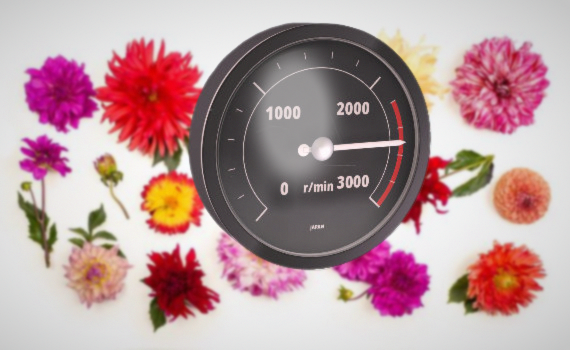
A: 2500 rpm
